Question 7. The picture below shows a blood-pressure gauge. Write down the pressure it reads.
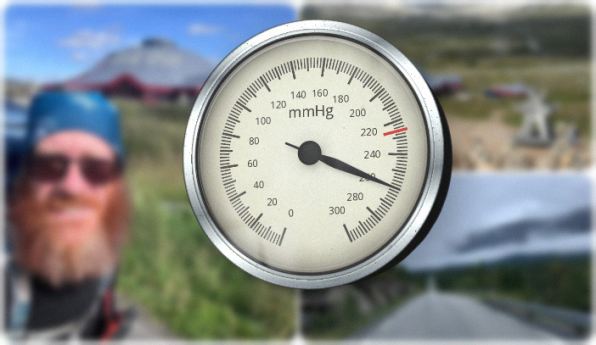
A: 260 mmHg
